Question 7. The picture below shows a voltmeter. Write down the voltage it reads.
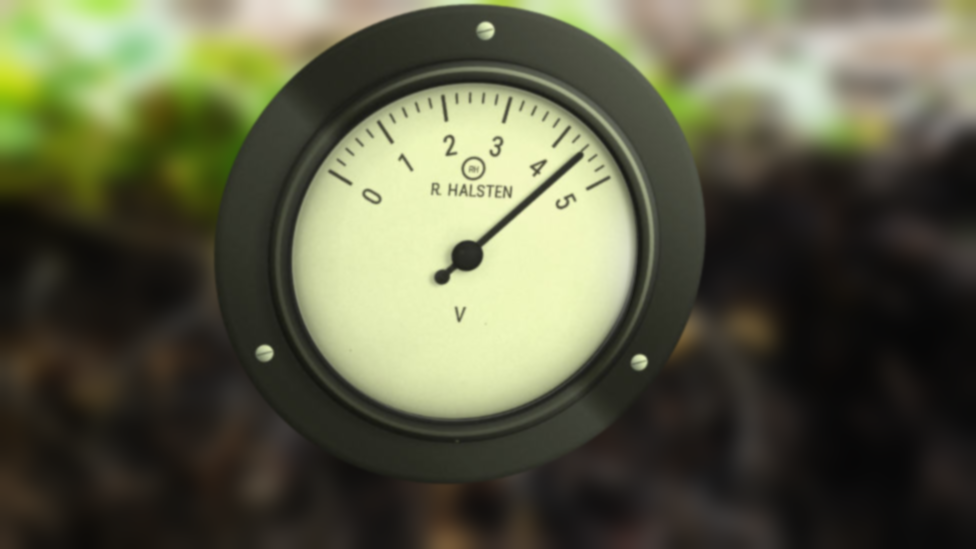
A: 4.4 V
